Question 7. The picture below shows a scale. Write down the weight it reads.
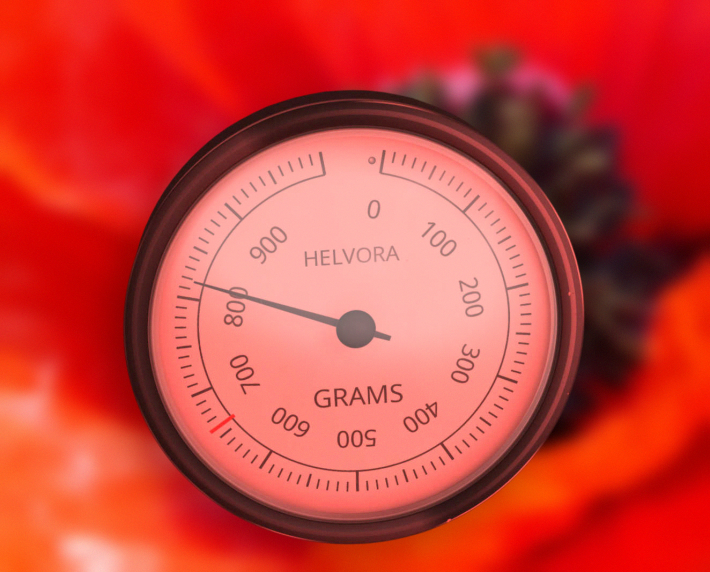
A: 820 g
